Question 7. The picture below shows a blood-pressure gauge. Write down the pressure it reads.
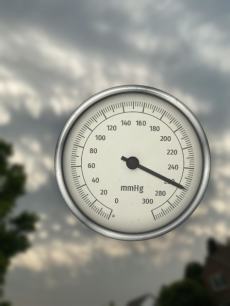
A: 260 mmHg
